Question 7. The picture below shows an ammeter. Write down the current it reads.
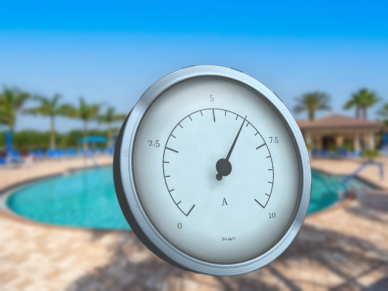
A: 6.25 A
